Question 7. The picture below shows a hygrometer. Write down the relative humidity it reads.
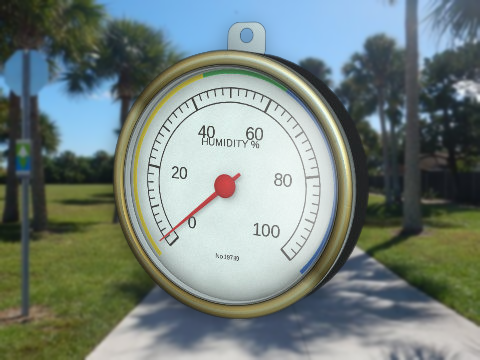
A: 2 %
